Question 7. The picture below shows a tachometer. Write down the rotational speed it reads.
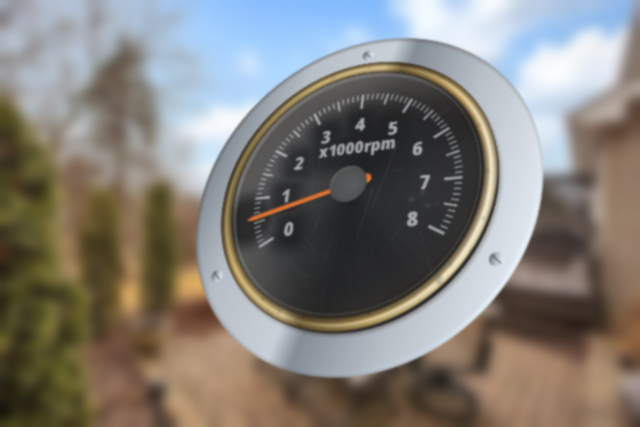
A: 500 rpm
